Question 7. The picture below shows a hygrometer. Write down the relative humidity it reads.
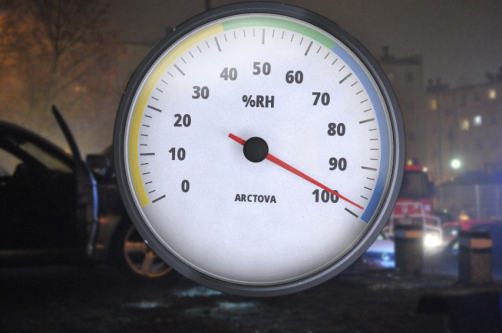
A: 98 %
